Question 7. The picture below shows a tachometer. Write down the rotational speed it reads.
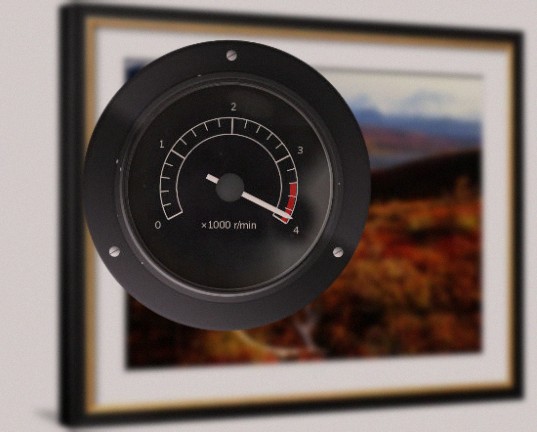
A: 3900 rpm
